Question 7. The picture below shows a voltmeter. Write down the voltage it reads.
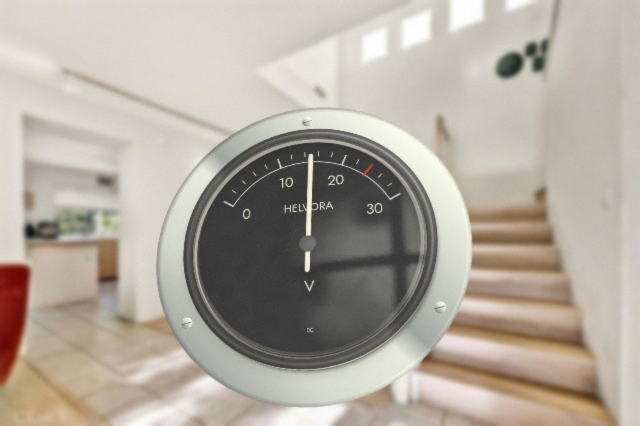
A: 15 V
